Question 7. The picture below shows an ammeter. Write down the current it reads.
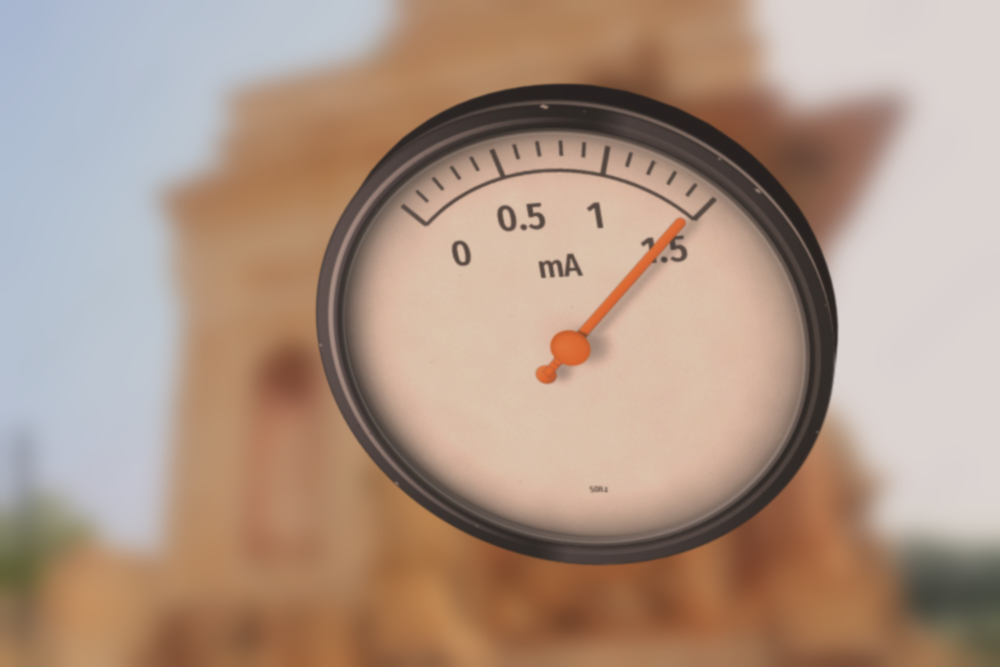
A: 1.45 mA
